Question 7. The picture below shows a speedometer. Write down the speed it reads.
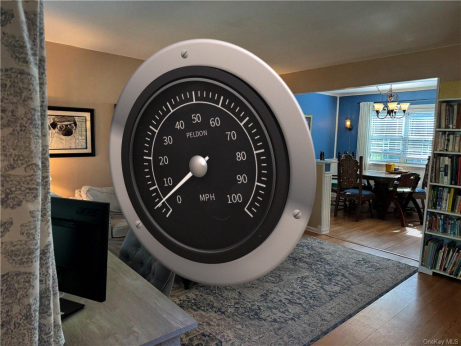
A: 4 mph
